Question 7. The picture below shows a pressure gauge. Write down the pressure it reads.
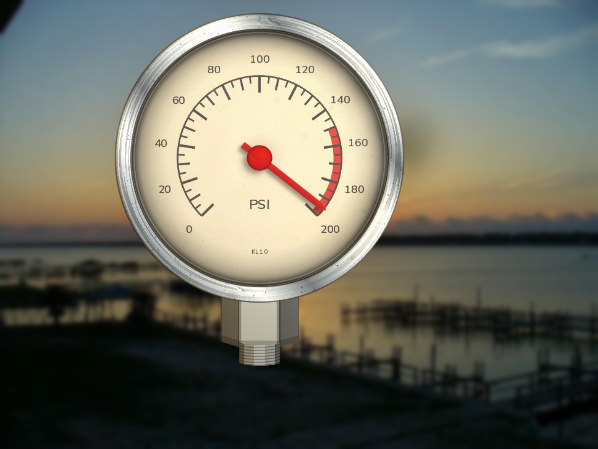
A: 195 psi
